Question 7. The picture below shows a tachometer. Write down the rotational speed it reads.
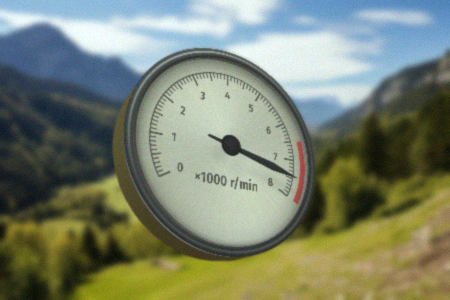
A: 7500 rpm
